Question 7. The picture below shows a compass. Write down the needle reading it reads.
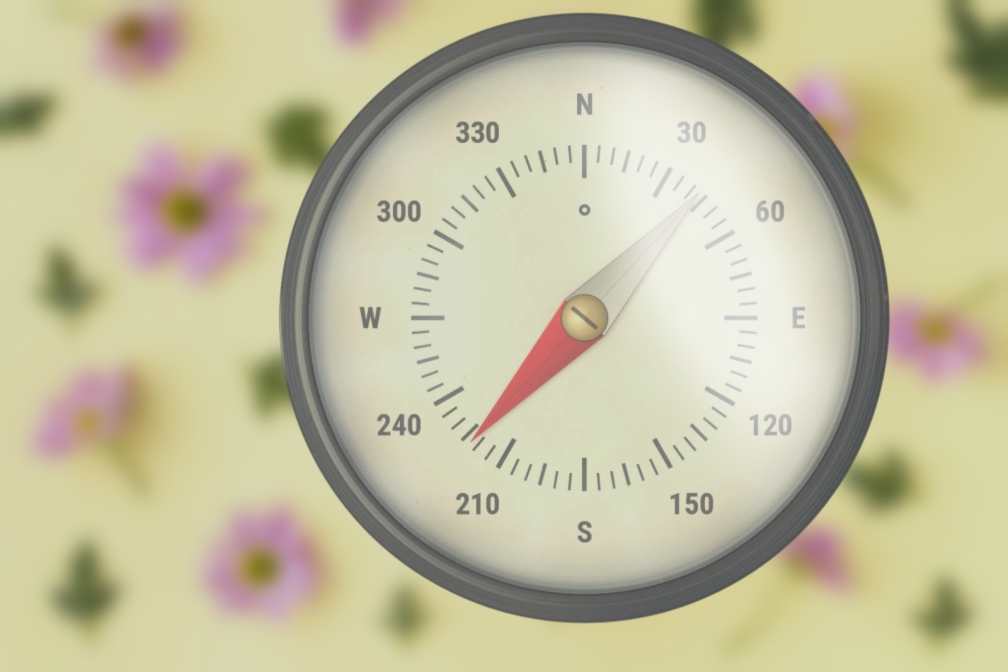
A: 222.5 °
